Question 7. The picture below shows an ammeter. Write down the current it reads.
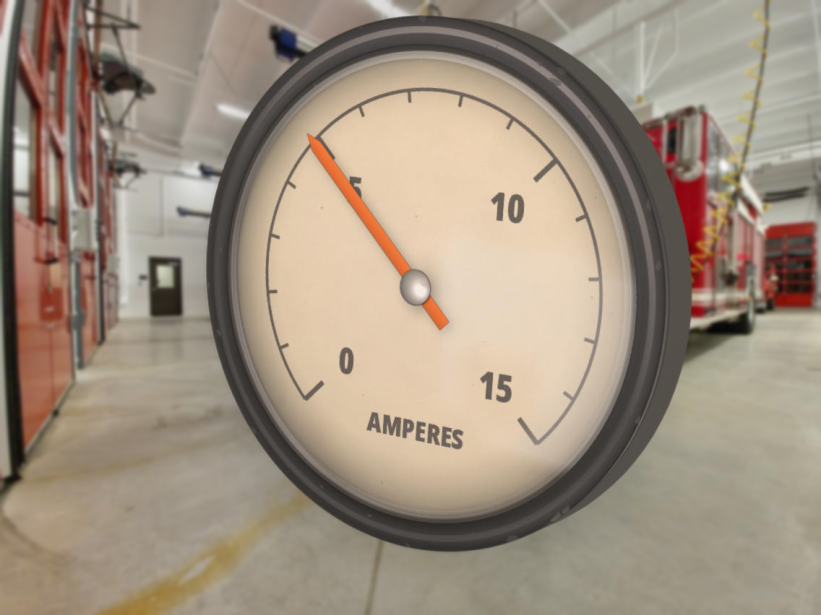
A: 5 A
